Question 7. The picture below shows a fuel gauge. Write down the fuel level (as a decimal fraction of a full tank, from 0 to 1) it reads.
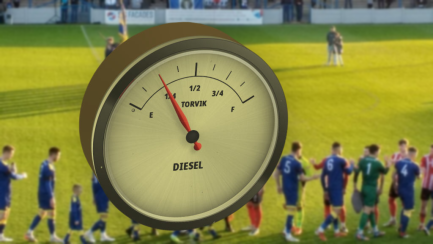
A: 0.25
